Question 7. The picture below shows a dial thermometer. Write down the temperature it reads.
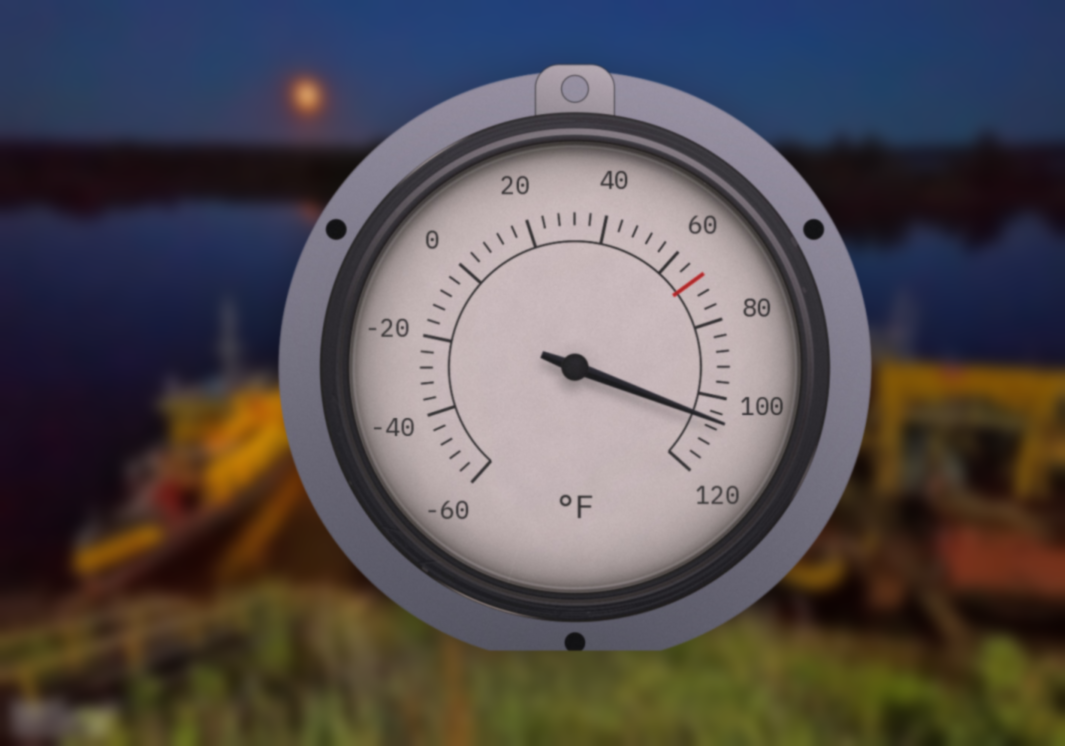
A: 106 °F
